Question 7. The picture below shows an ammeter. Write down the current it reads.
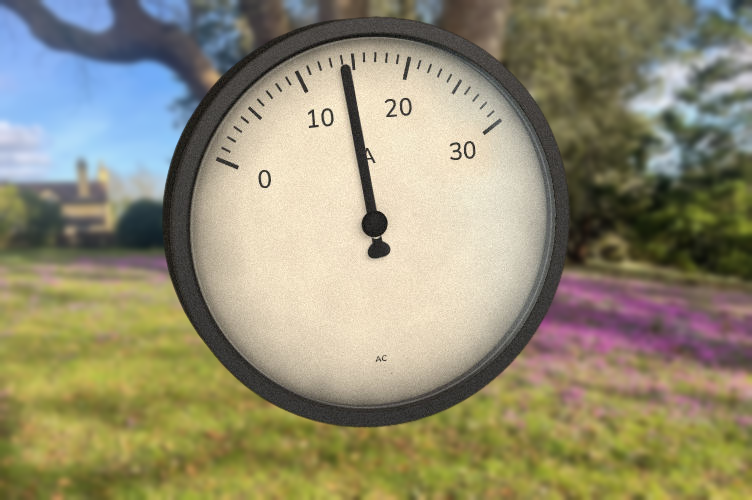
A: 14 A
